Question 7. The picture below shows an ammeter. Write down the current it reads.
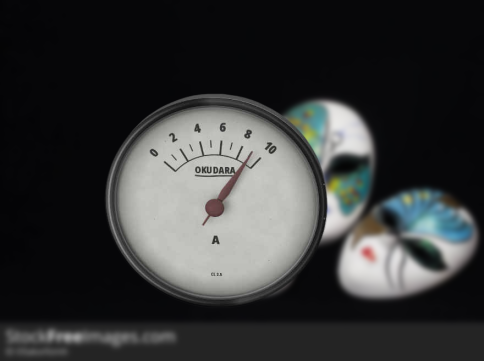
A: 9 A
